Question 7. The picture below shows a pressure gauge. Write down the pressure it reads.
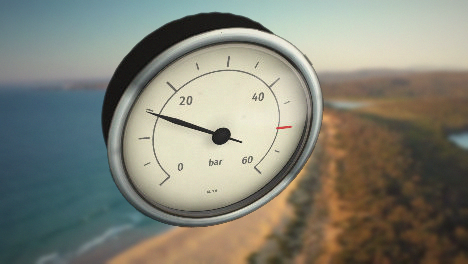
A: 15 bar
